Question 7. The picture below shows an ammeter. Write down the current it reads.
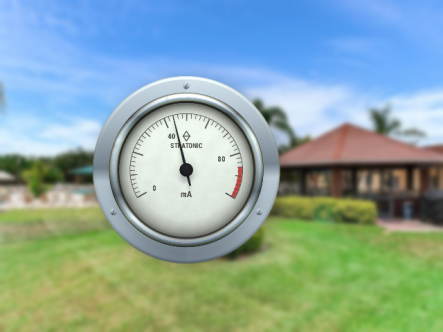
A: 44 mA
